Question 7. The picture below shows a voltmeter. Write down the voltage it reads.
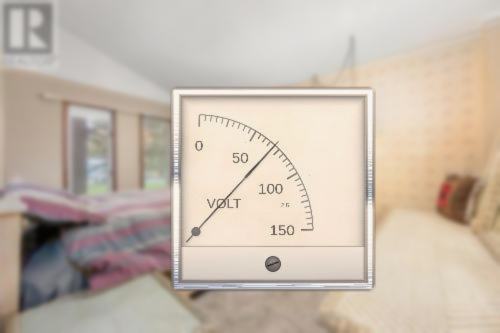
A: 70 V
